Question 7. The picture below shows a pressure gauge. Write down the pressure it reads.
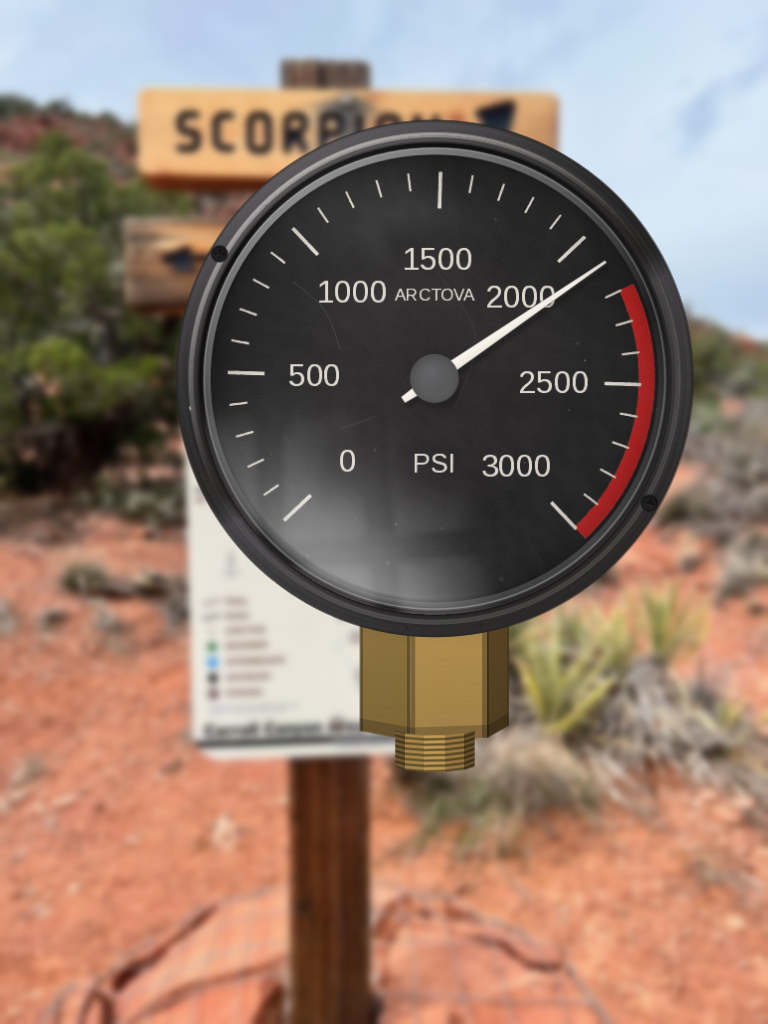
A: 2100 psi
